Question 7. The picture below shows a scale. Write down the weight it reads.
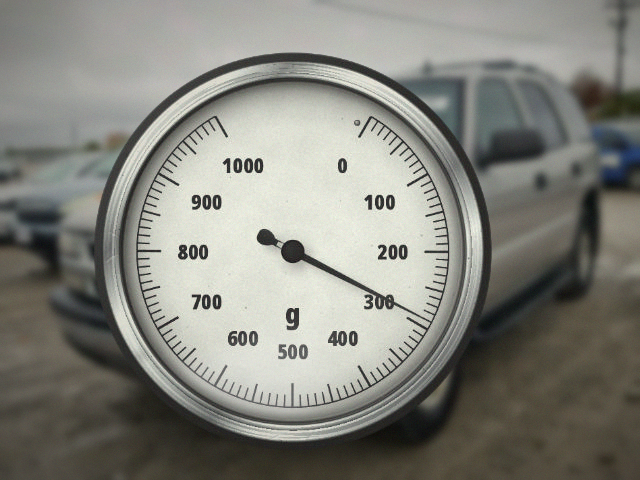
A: 290 g
